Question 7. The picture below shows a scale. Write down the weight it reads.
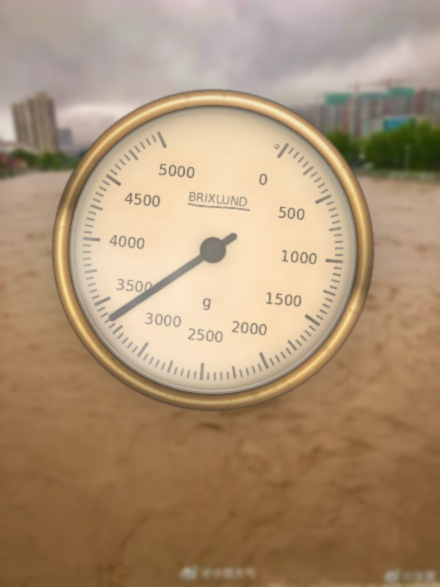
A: 3350 g
